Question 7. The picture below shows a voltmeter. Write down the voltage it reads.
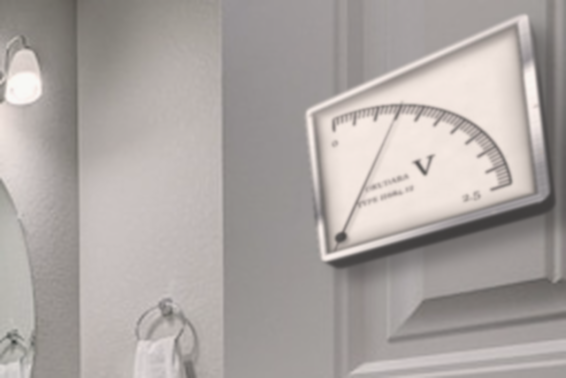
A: 0.75 V
